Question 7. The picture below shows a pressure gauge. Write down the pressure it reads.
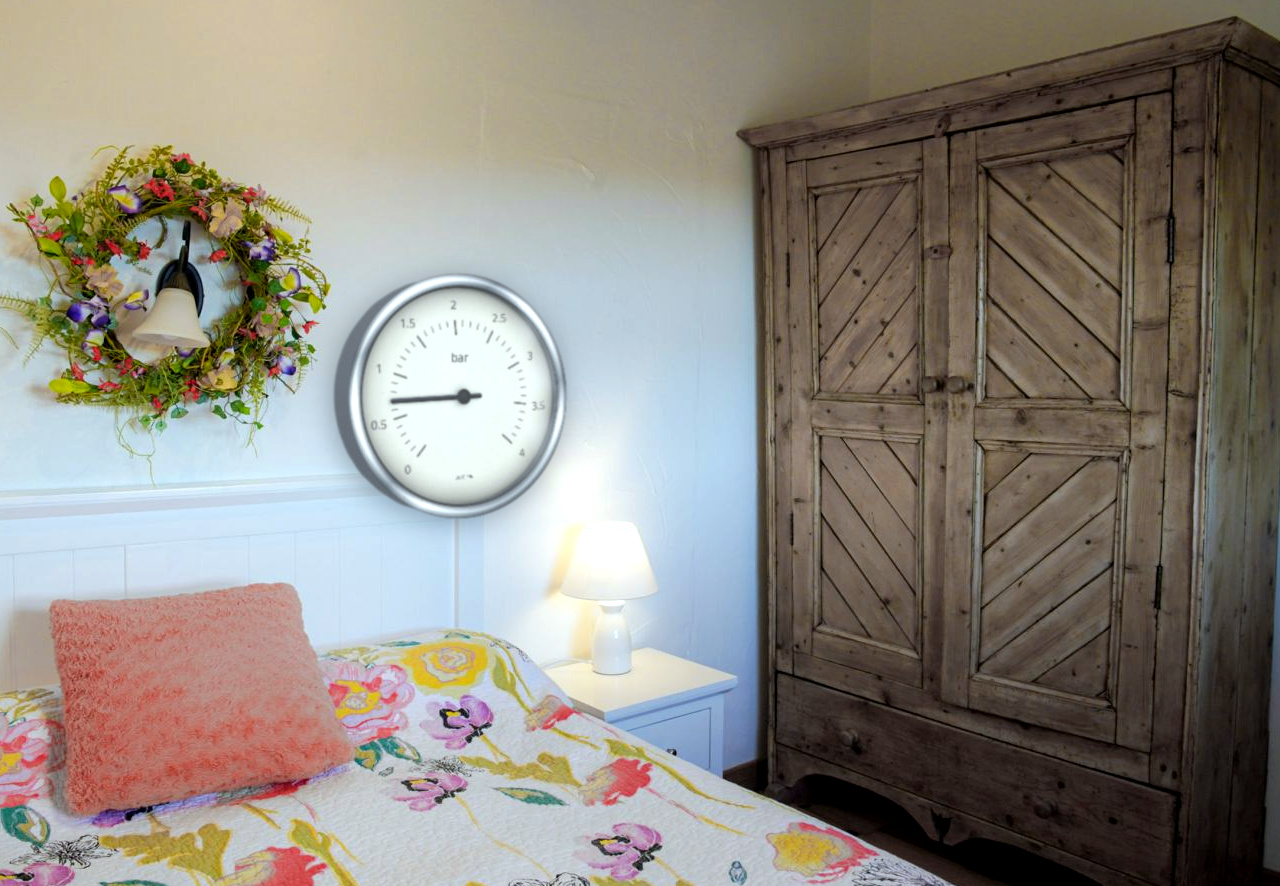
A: 0.7 bar
